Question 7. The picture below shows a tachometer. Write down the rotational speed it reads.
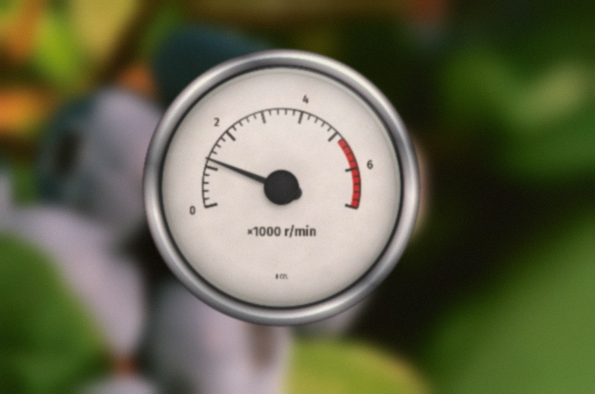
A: 1200 rpm
